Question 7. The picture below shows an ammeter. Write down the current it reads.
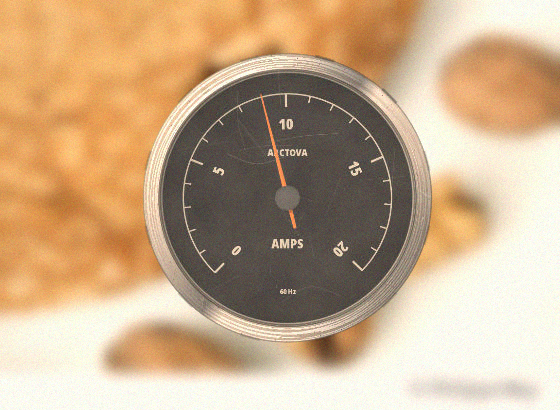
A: 9 A
